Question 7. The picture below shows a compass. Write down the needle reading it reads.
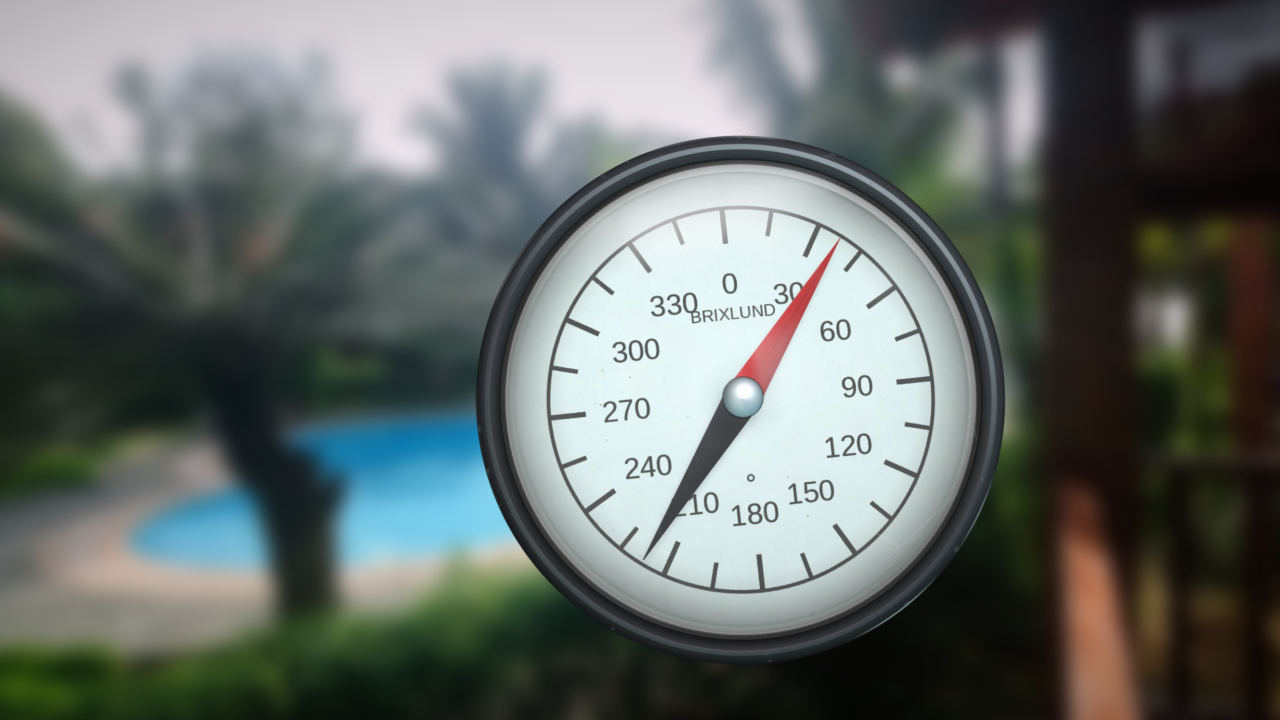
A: 37.5 °
